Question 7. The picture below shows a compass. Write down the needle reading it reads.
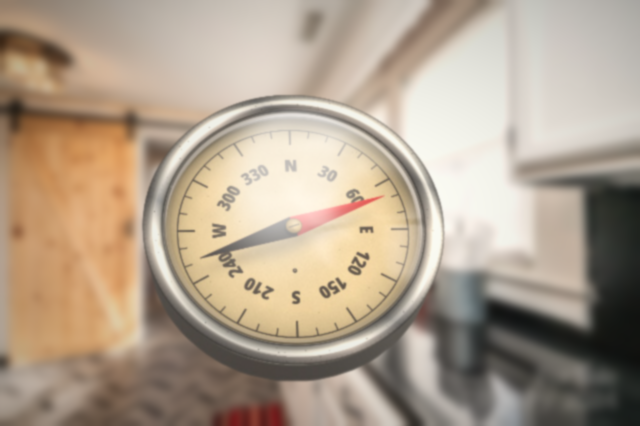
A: 70 °
